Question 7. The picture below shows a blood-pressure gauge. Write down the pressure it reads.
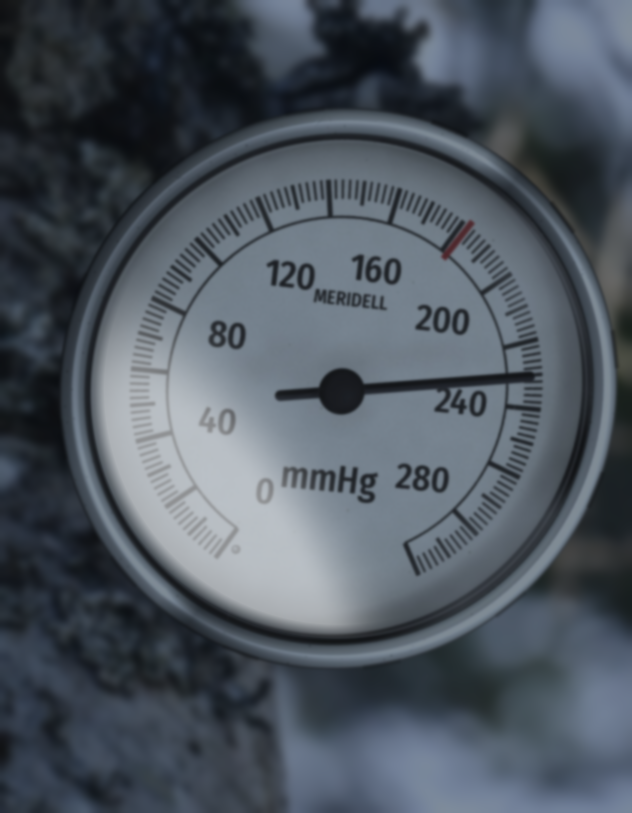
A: 230 mmHg
